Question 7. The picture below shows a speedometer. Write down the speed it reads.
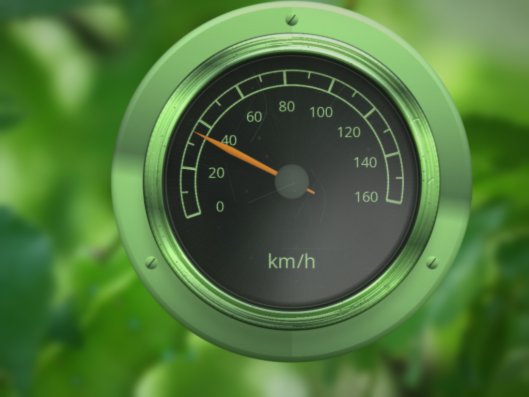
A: 35 km/h
